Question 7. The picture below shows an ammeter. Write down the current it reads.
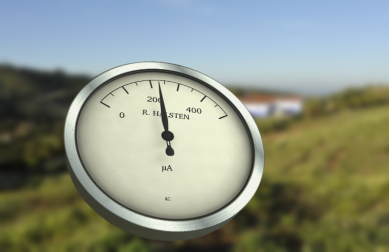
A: 225 µA
